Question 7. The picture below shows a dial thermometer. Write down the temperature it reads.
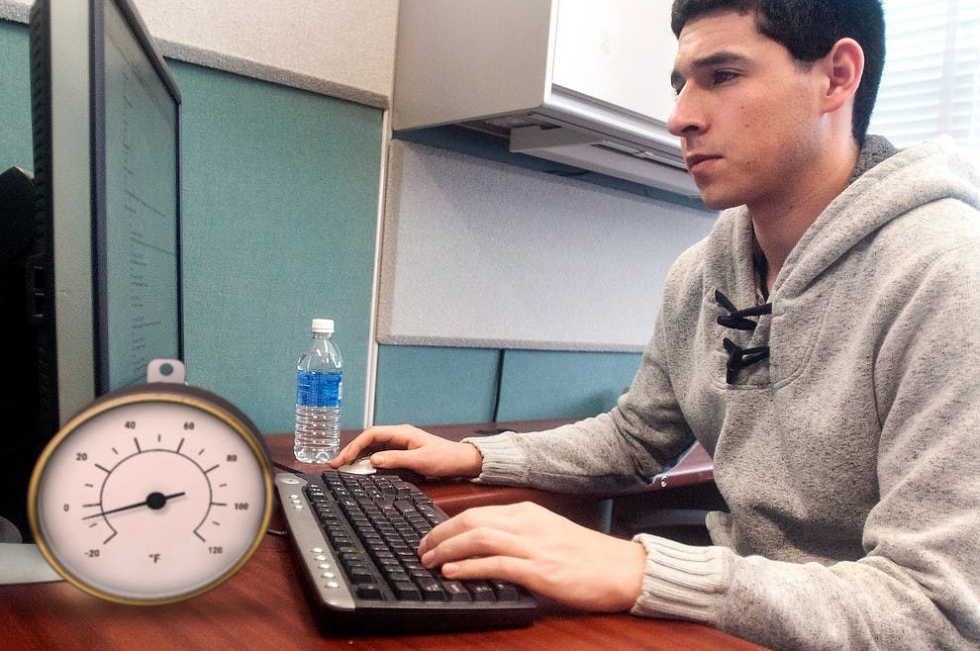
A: -5 °F
